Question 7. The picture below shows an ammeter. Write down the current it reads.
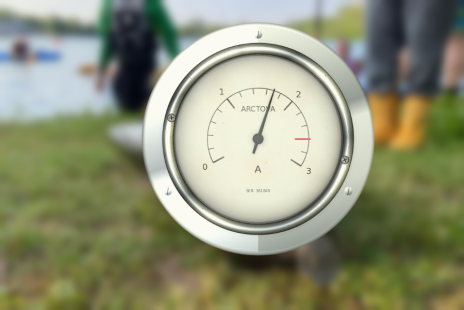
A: 1.7 A
